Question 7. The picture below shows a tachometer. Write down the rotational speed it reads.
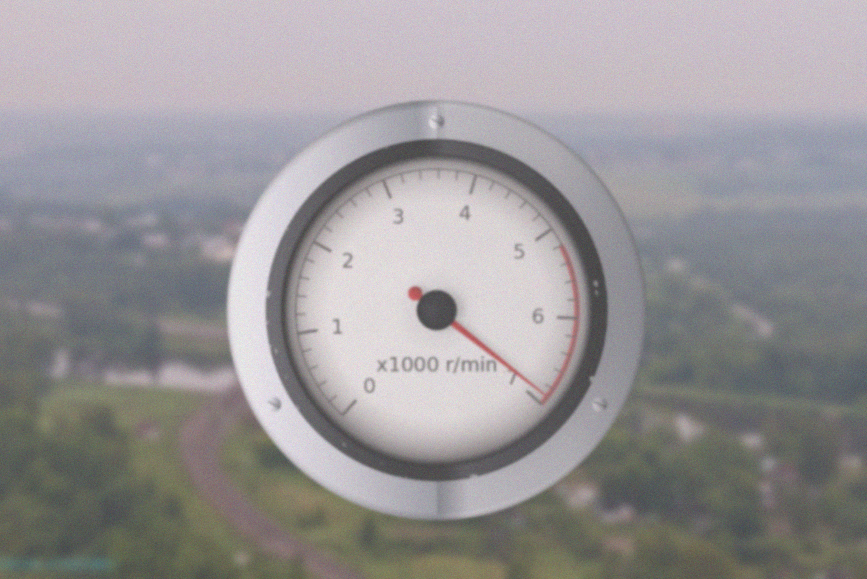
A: 6900 rpm
